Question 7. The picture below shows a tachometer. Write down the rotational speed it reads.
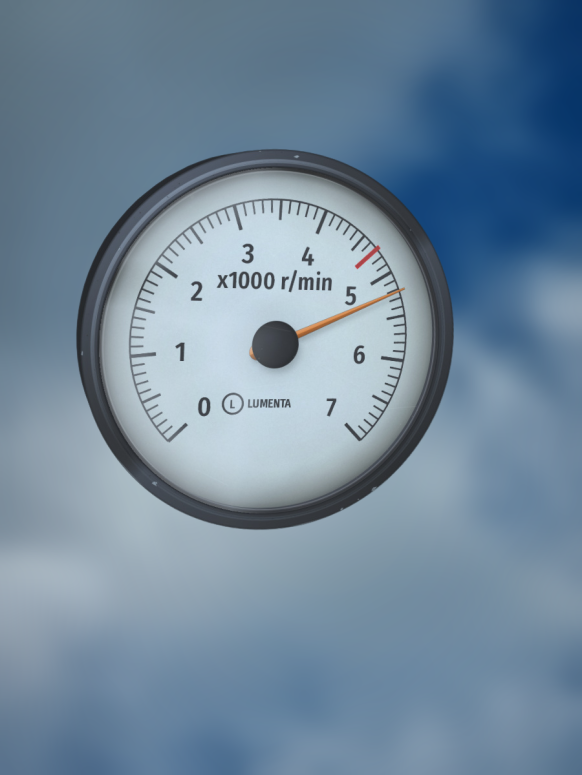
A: 5200 rpm
